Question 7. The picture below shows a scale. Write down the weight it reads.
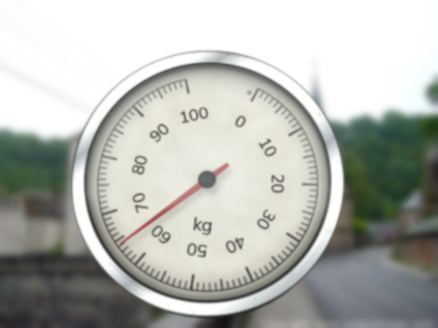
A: 64 kg
